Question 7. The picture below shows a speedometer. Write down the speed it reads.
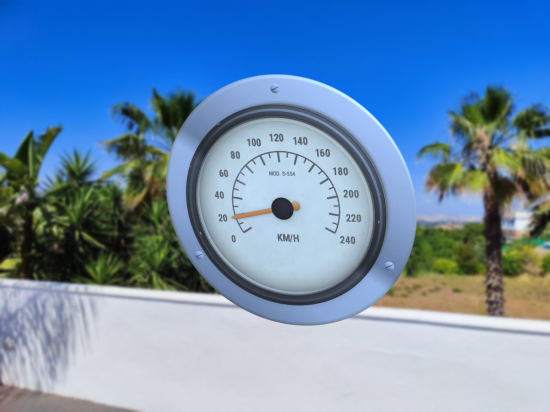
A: 20 km/h
